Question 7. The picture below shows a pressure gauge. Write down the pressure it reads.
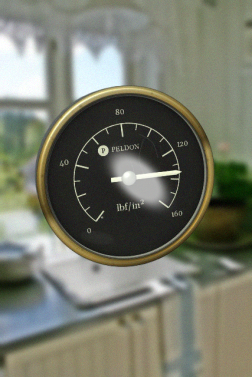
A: 135 psi
